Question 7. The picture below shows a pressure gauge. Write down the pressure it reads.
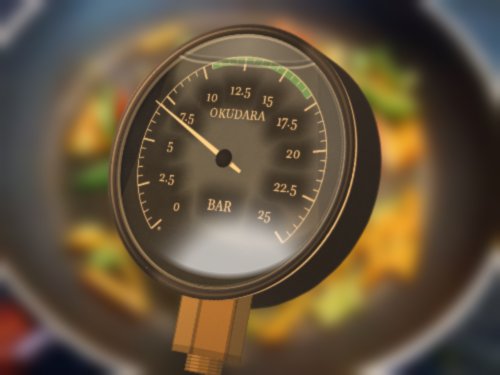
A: 7 bar
